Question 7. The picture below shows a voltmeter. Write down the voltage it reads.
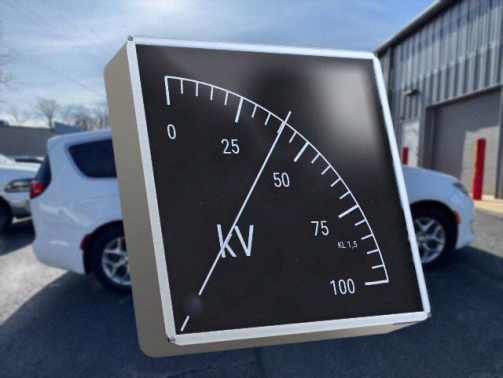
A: 40 kV
